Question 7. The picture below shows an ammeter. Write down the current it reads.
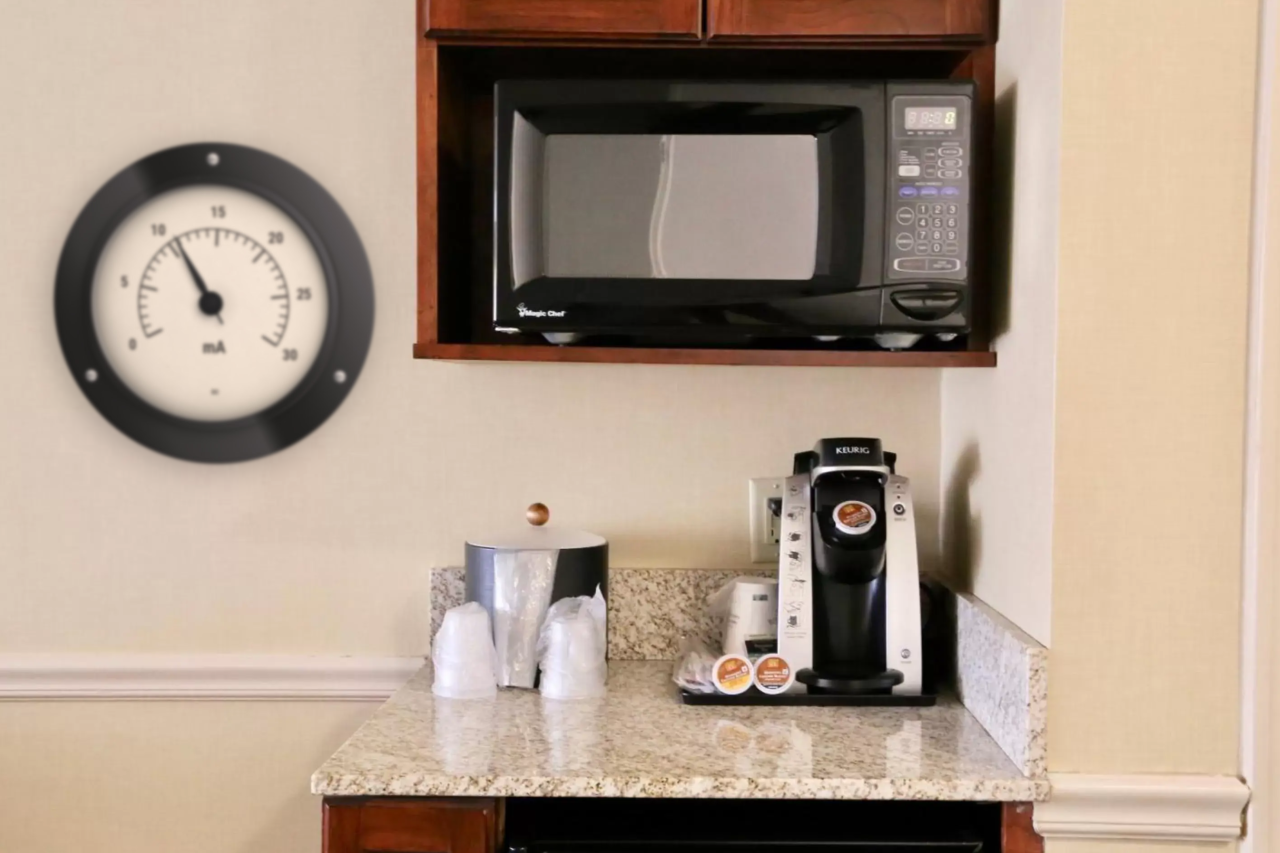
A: 11 mA
